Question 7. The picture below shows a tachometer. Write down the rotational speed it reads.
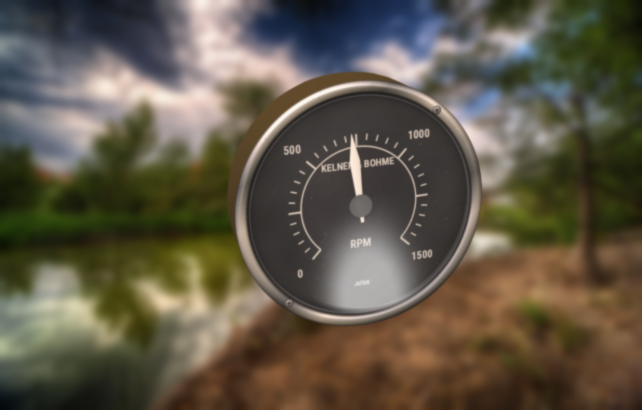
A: 725 rpm
